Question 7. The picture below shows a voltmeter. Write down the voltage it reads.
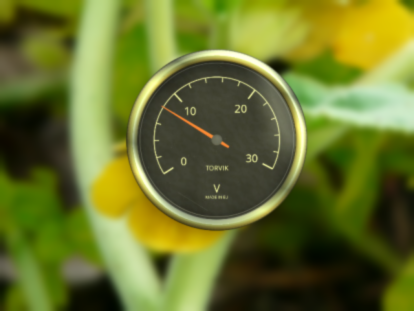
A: 8 V
